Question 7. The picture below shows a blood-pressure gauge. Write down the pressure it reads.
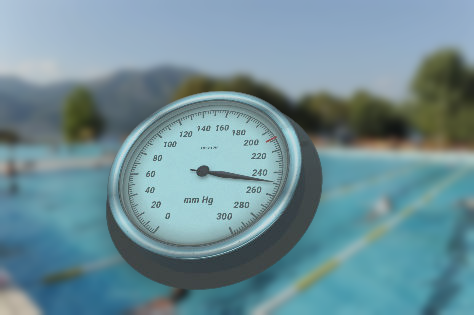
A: 250 mmHg
